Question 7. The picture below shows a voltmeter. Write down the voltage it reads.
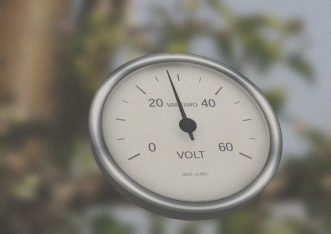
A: 27.5 V
